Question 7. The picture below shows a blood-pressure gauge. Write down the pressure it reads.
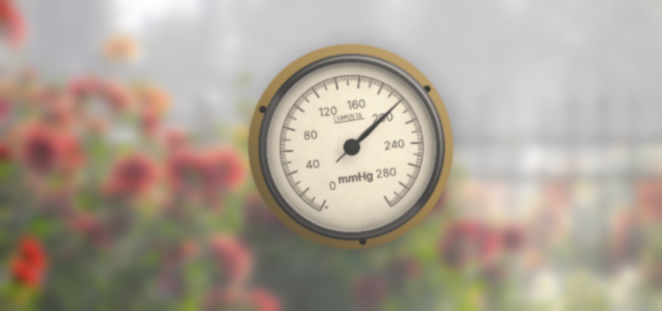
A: 200 mmHg
